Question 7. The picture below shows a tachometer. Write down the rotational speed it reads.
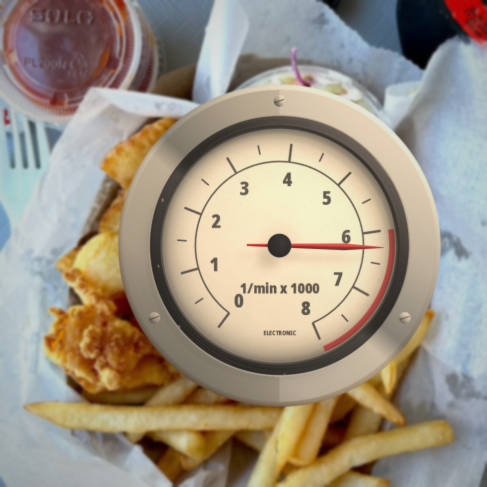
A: 6250 rpm
